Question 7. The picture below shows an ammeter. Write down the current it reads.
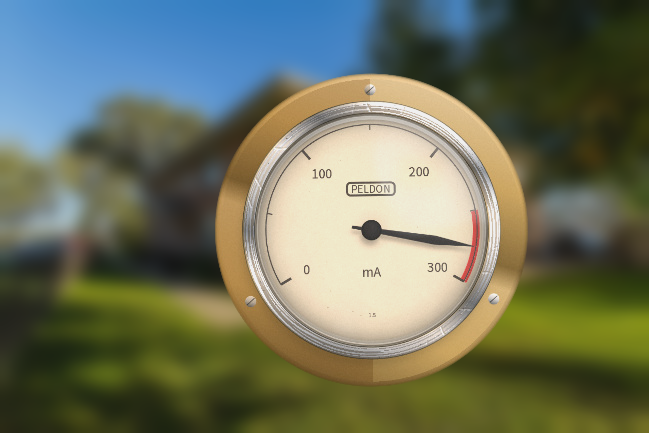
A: 275 mA
